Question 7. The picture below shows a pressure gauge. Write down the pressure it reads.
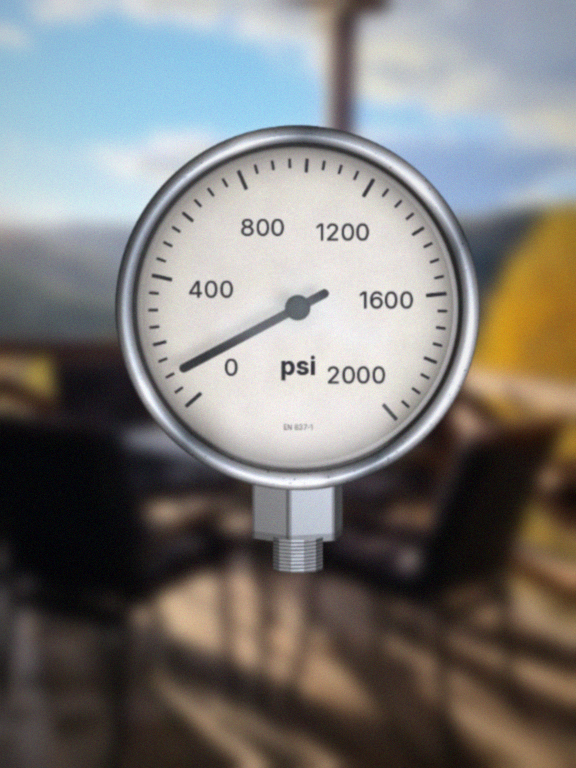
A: 100 psi
